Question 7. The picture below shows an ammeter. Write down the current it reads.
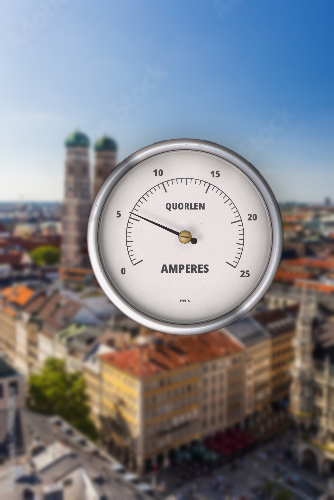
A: 5.5 A
